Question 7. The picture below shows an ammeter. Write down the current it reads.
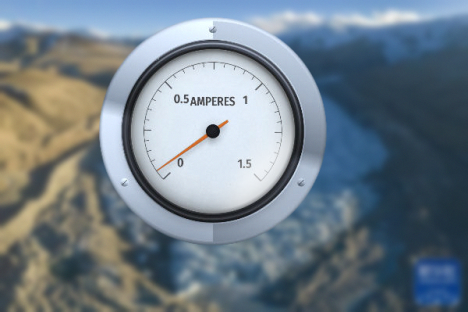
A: 0.05 A
